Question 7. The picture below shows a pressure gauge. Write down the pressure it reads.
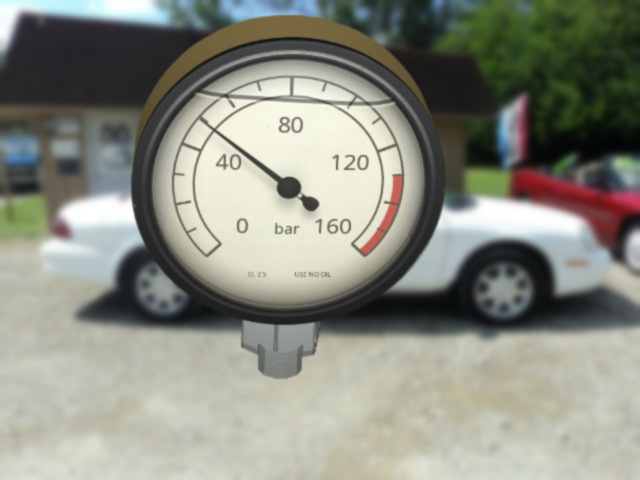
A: 50 bar
